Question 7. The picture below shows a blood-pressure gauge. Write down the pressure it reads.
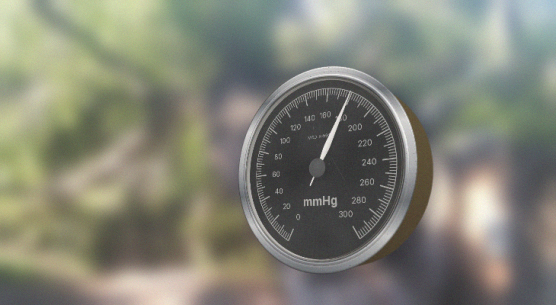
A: 180 mmHg
